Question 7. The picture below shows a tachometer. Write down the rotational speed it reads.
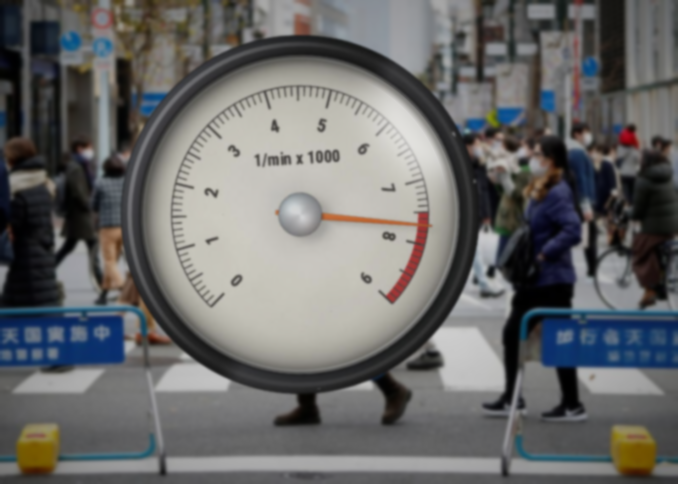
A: 7700 rpm
